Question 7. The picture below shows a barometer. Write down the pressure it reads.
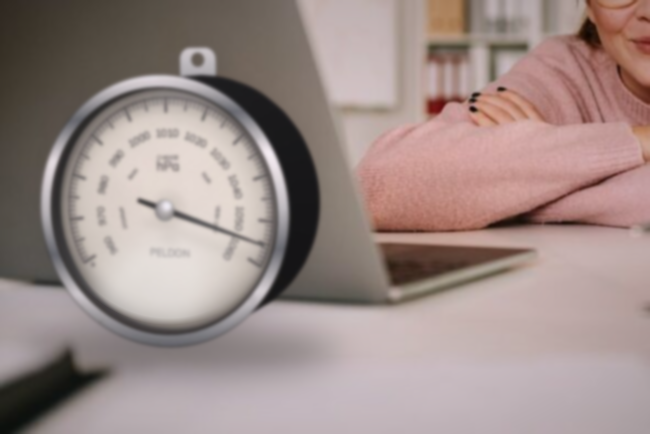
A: 1055 hPa
